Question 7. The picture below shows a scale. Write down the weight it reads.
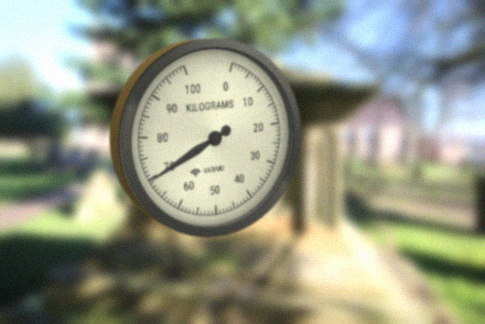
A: 70 kg
